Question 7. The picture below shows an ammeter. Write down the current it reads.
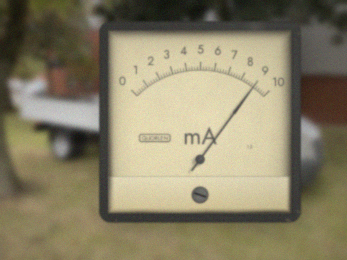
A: 9 mA
